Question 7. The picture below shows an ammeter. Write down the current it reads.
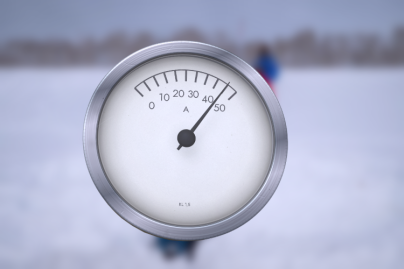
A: 45 A
